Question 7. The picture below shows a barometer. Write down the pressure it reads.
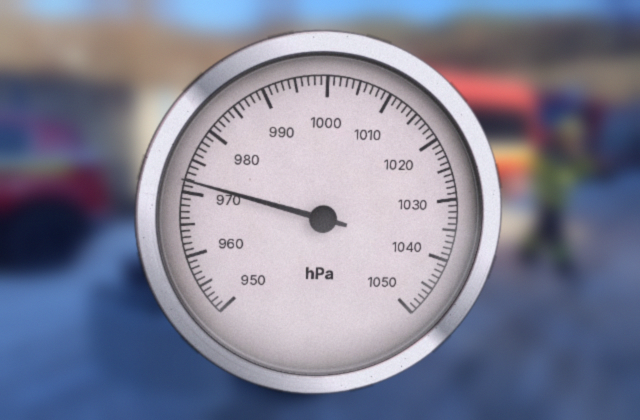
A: 972 hPa
